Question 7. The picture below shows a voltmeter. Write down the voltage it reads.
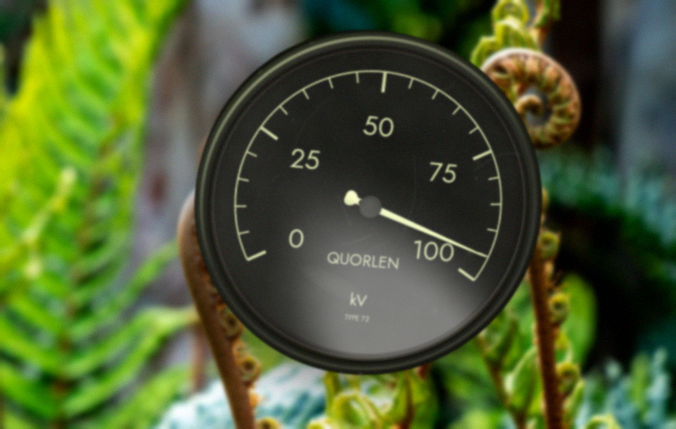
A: 95 kV
